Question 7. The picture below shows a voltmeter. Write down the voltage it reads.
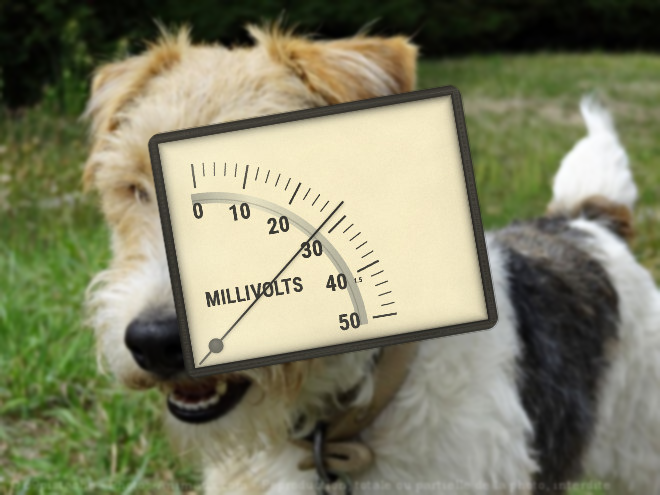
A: 28 mV
